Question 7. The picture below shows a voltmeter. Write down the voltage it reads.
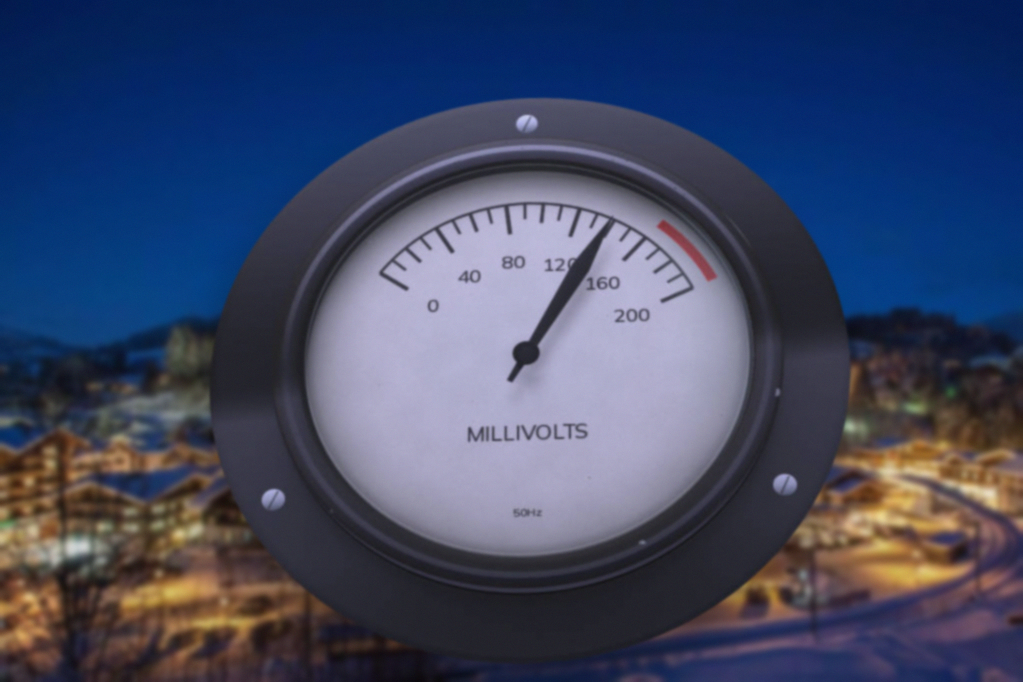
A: 140 mV
